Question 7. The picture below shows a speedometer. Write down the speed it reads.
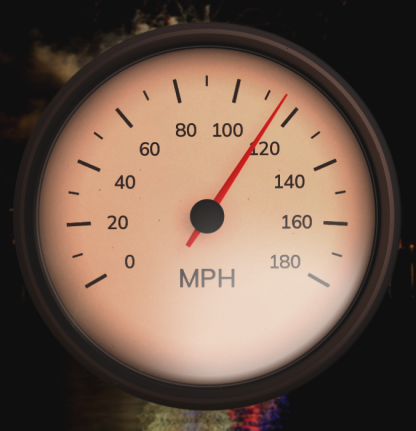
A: 115 mph
